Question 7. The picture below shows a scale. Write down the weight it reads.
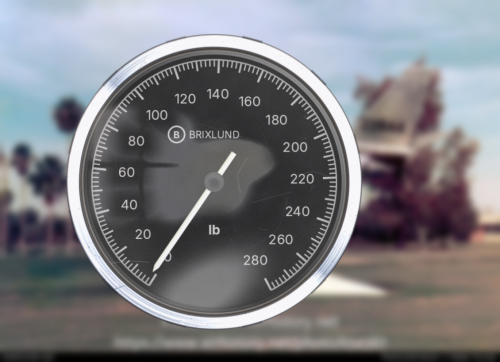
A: 2 lb
